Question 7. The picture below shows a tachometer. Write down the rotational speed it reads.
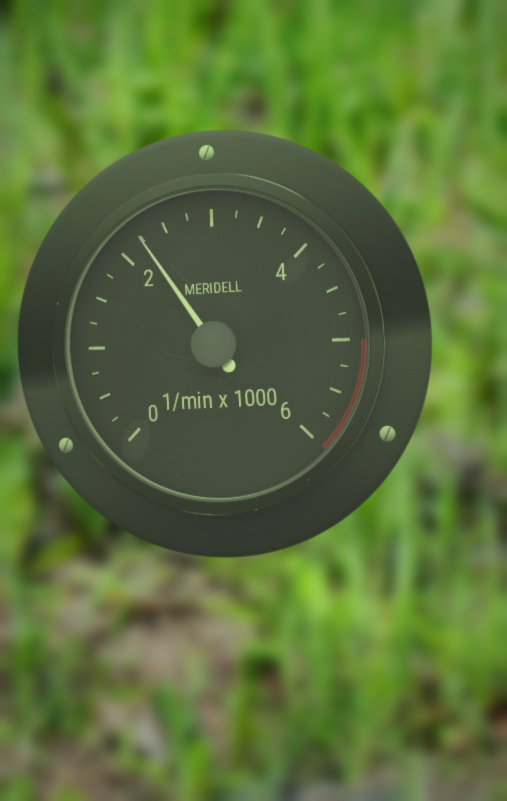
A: 2250 rpm
